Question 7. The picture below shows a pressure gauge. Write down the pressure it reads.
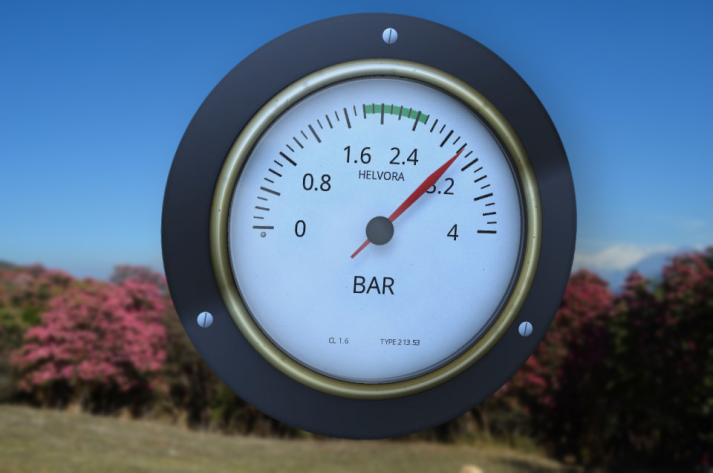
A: 3 bar
